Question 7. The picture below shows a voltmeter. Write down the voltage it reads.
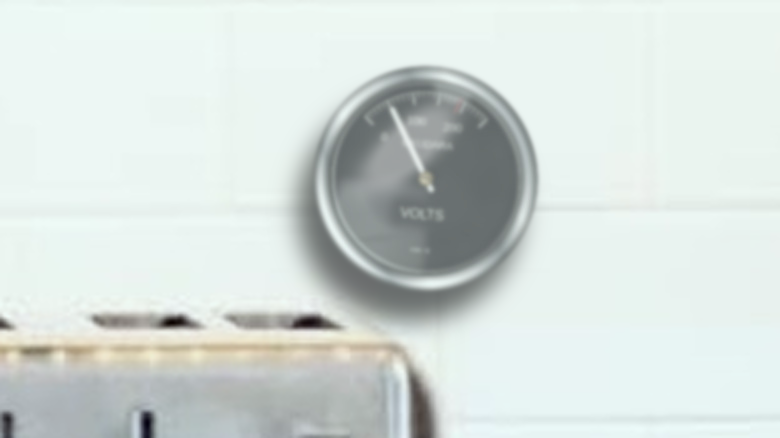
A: 50 V
